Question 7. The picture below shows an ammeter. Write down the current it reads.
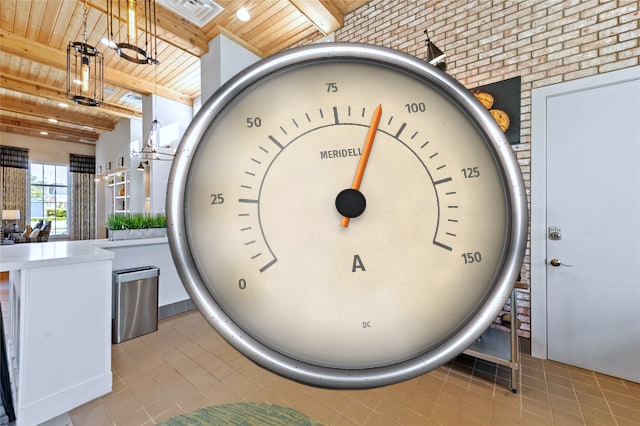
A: 90 A
